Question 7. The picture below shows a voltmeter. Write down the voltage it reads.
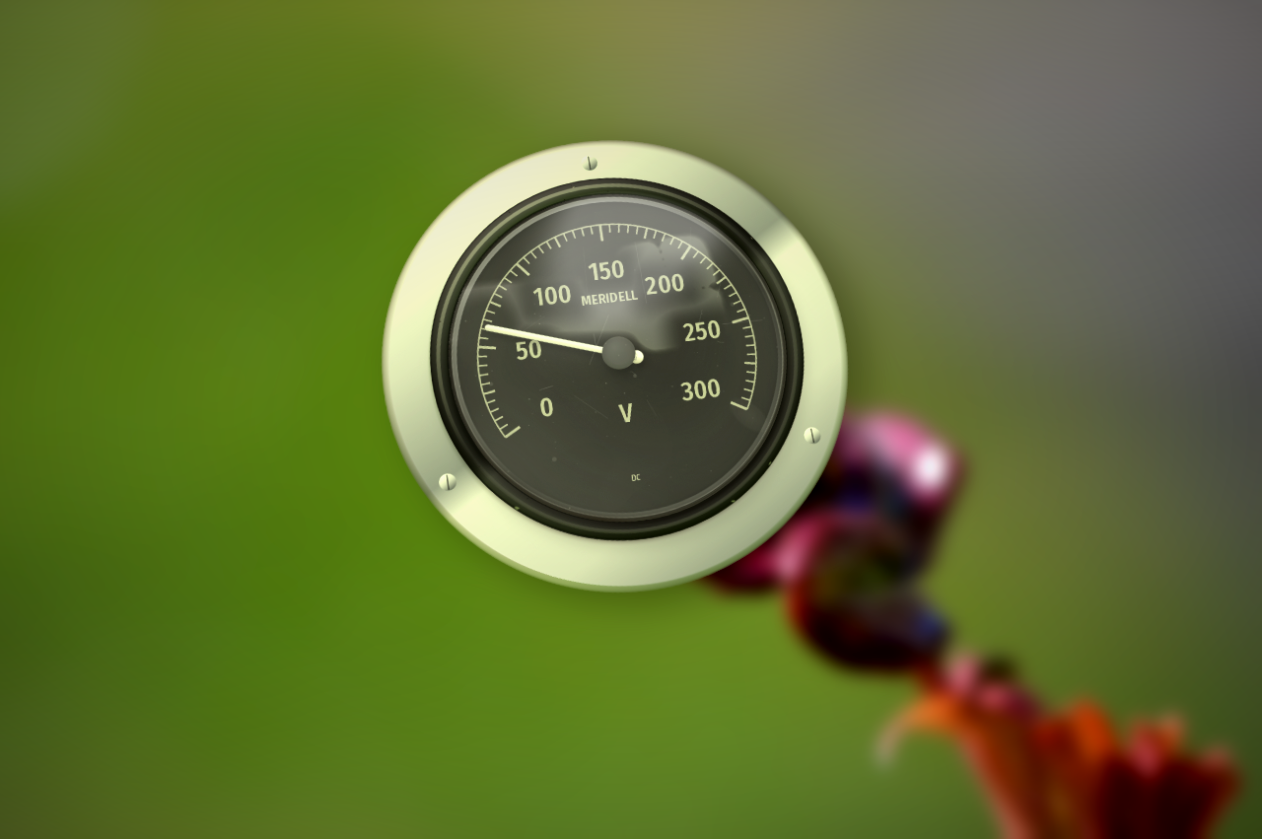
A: 60 V
